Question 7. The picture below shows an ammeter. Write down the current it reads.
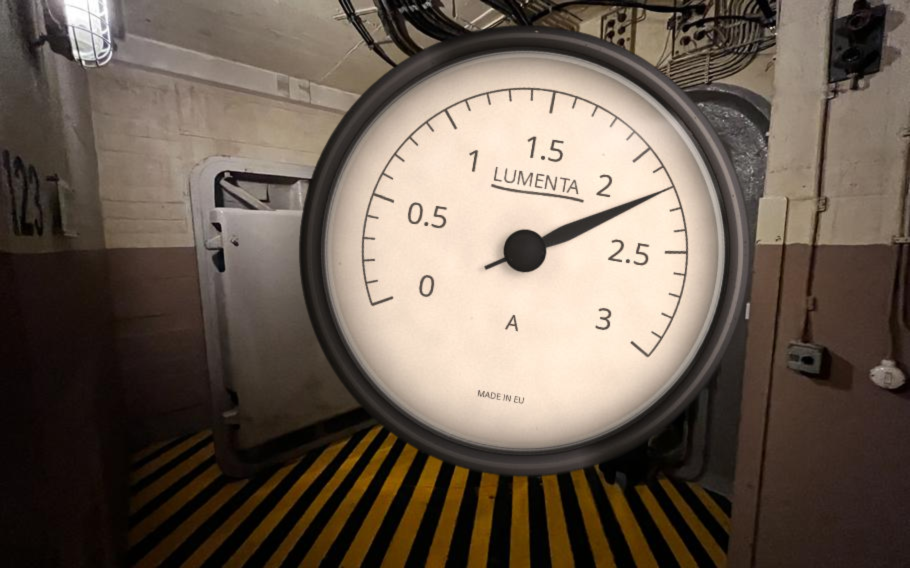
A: 2.2 A
